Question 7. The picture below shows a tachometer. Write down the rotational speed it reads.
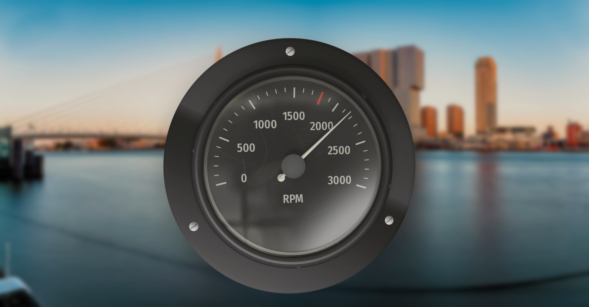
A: 2150 rpm
